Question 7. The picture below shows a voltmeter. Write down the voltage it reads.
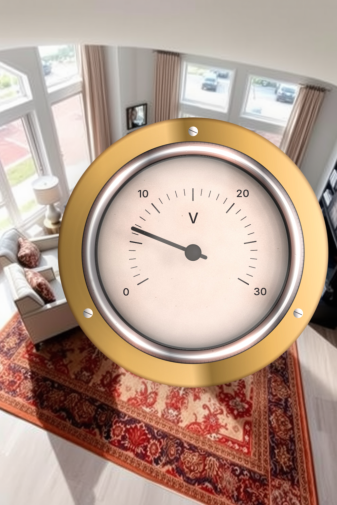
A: 6.5 V
